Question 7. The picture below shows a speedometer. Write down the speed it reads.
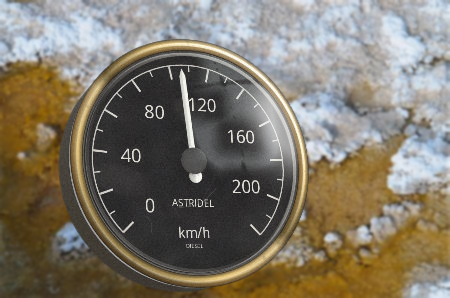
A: 105 km/h
